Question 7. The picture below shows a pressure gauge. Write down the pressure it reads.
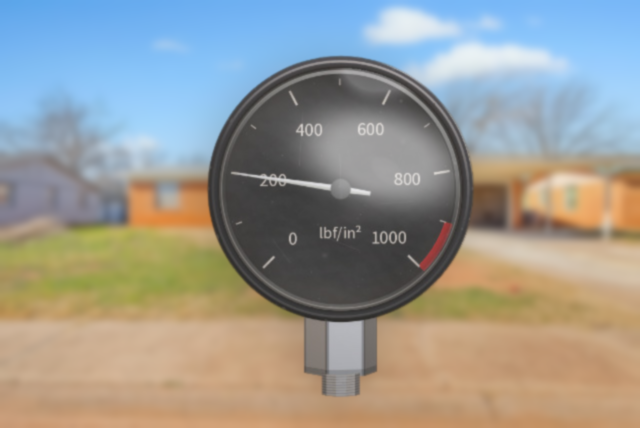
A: 200 psi
